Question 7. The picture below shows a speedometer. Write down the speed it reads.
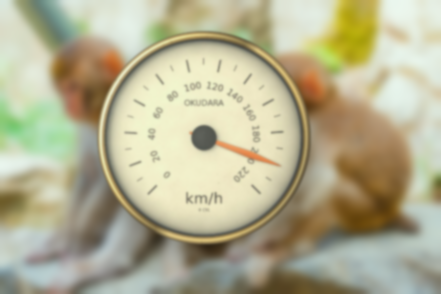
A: 200 km/h
